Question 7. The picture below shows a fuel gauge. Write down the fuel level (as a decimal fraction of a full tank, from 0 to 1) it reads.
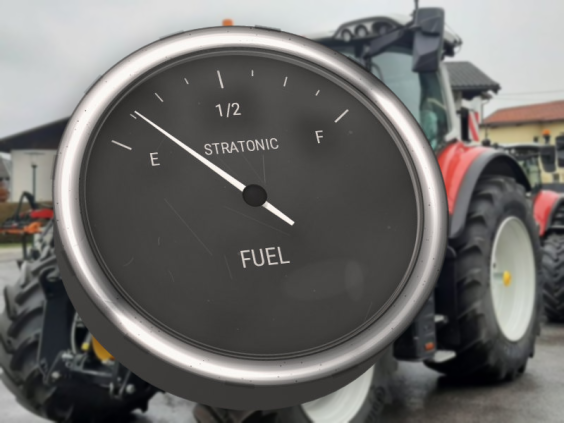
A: 0.125
